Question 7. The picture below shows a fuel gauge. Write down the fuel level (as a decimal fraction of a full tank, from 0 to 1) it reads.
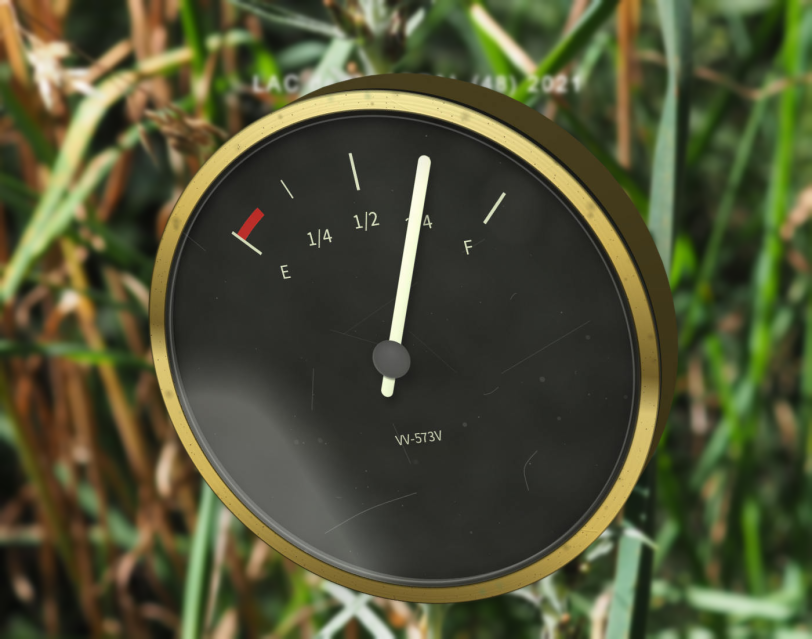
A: 0.75
